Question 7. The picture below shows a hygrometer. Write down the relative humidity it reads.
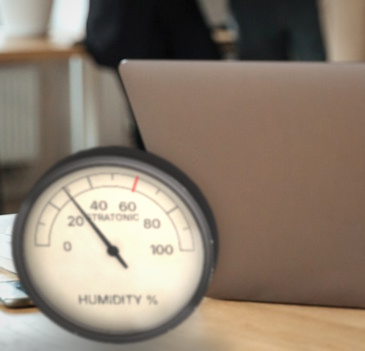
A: 30 %
